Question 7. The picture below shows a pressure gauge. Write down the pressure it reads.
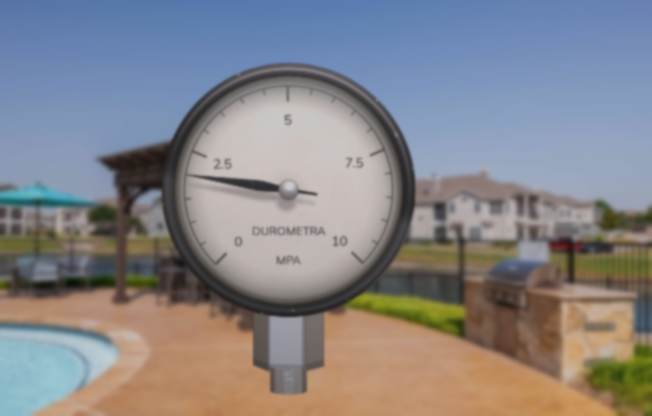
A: 2 MPa
